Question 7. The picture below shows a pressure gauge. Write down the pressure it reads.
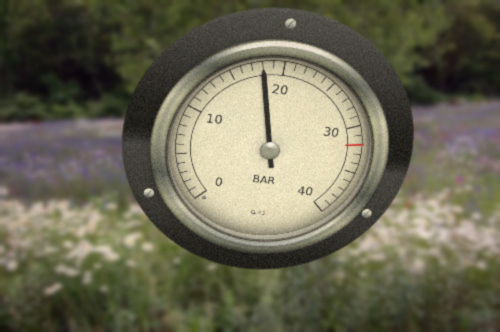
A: 18 bar
